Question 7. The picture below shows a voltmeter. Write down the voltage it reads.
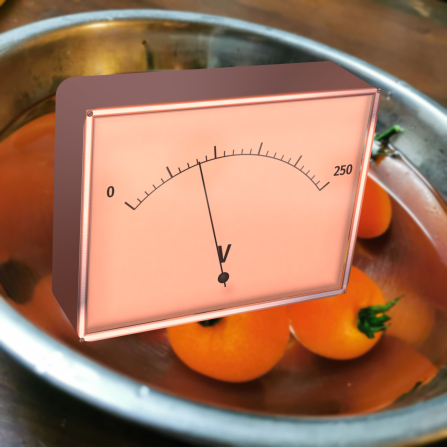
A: 80 V
